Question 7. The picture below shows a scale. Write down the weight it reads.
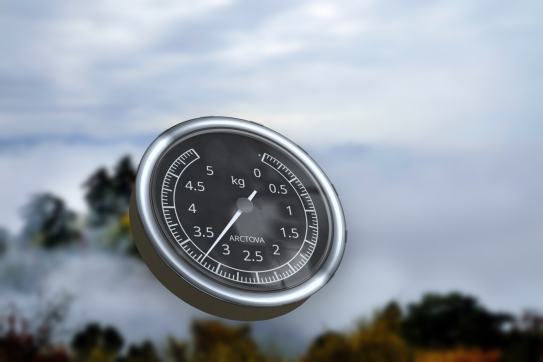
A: 3.2 kg
